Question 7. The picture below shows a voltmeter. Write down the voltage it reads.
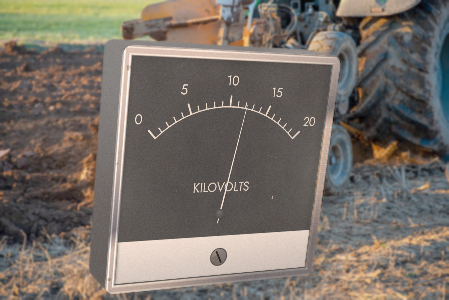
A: 12 kV
